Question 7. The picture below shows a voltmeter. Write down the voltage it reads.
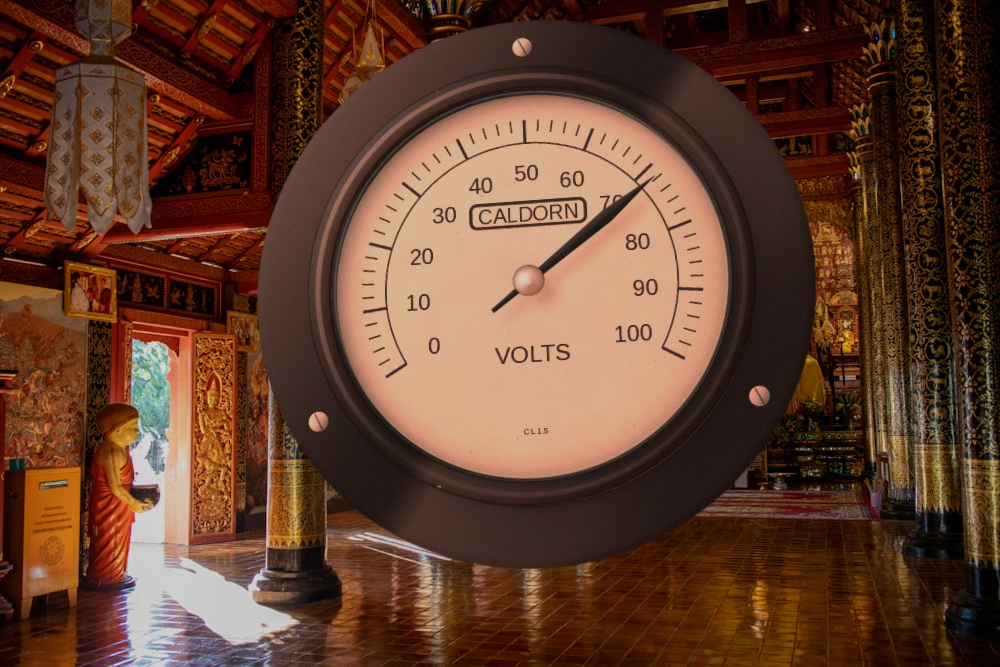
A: 72 V
